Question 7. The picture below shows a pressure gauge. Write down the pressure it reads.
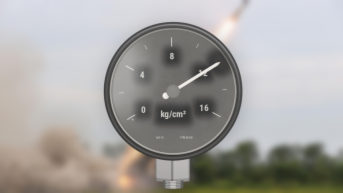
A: 12 kg/cm²
